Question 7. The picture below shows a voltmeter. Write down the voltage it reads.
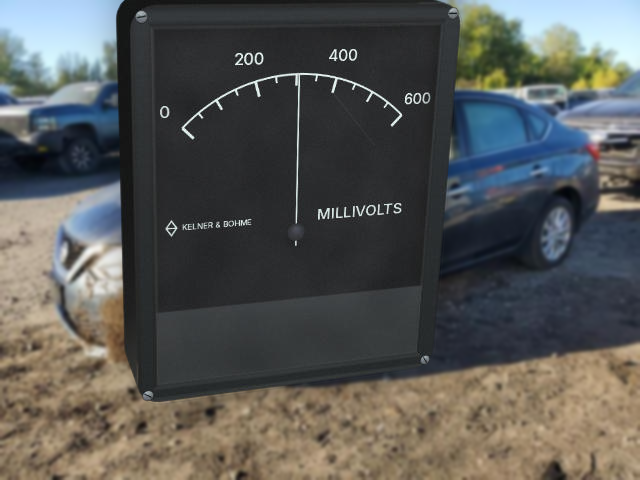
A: 300 mV
